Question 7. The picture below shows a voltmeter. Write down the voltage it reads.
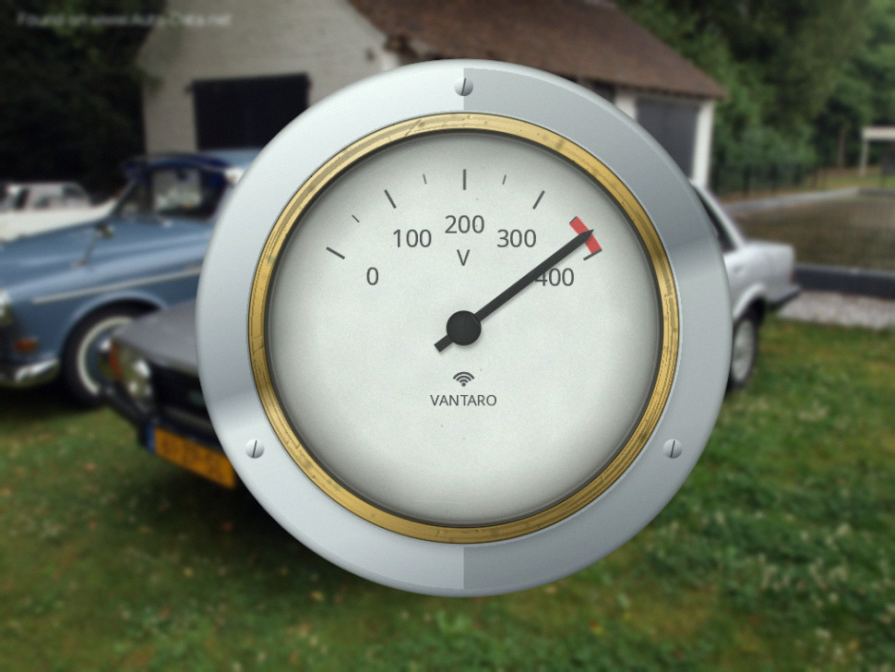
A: 375 V
